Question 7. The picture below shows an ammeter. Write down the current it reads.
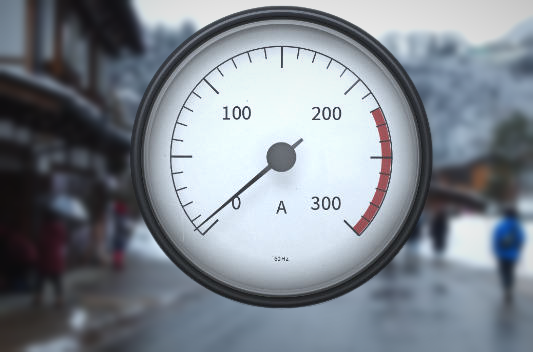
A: 5 A
